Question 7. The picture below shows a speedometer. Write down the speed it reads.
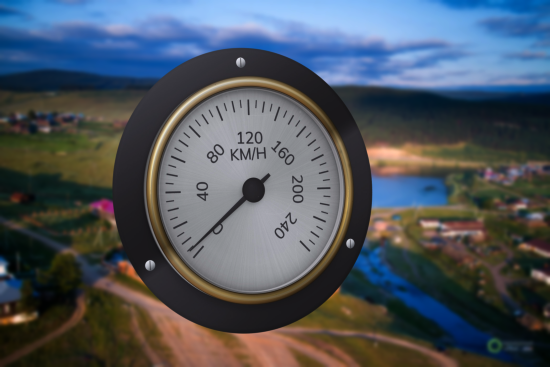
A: 5 km/h
